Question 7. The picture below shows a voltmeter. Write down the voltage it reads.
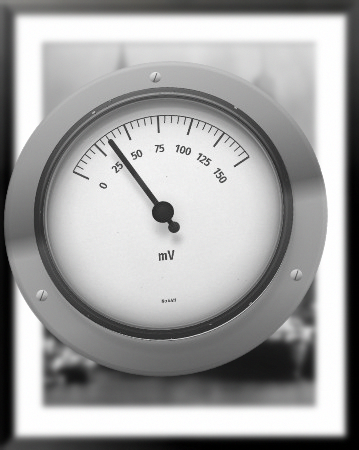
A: 35 mV
